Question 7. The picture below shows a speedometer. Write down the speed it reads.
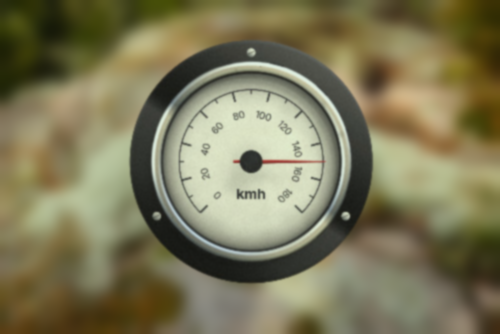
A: 150 km/h
